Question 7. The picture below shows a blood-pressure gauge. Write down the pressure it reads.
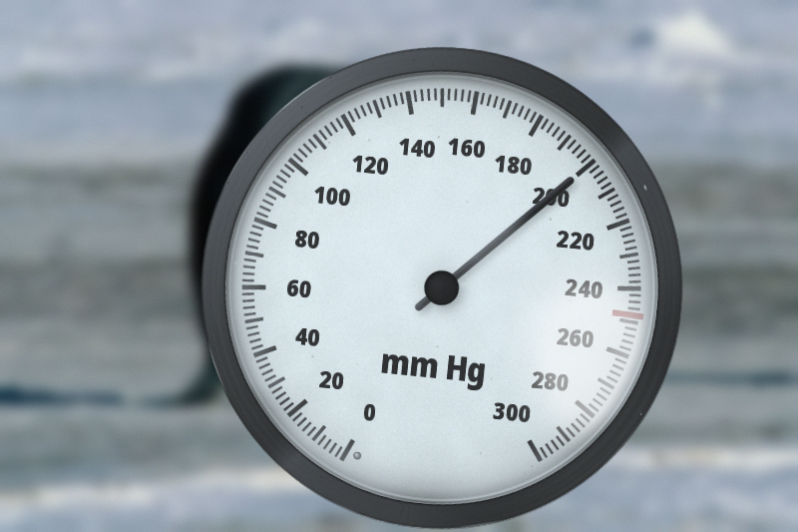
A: 200 mmHg
